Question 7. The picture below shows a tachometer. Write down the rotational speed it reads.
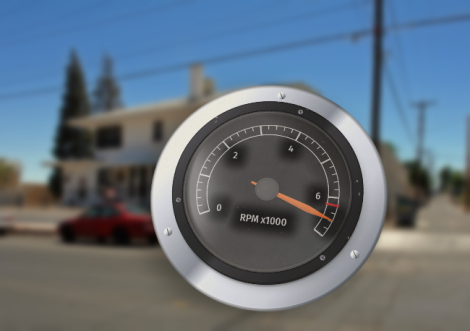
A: 6600 rpm
